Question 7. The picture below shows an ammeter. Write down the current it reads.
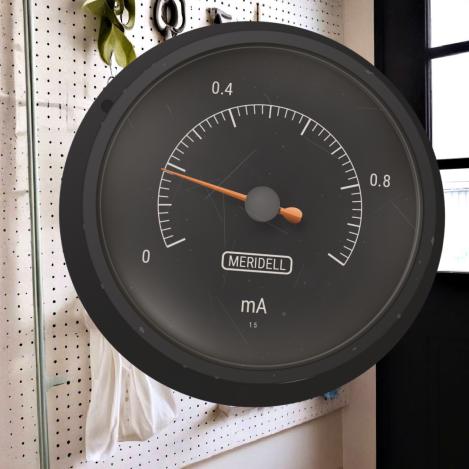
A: 0.18 mA
